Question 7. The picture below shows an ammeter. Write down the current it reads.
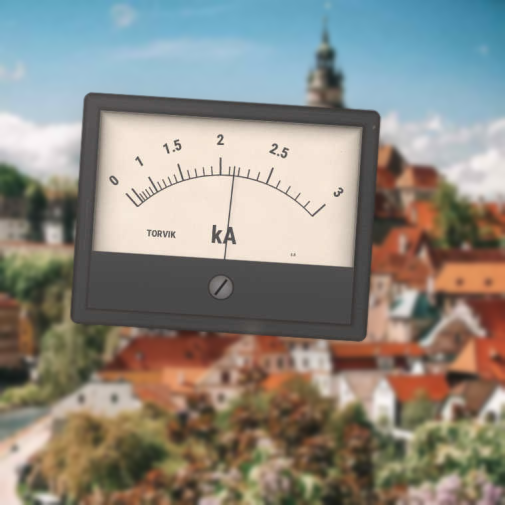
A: 2.15 kA
